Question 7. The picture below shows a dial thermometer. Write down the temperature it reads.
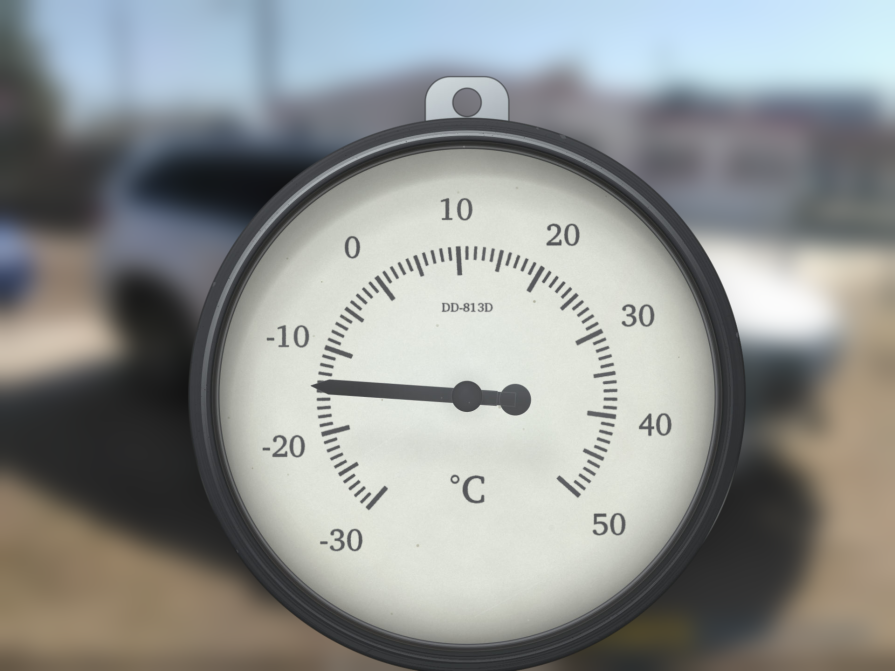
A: -14.5 °C
